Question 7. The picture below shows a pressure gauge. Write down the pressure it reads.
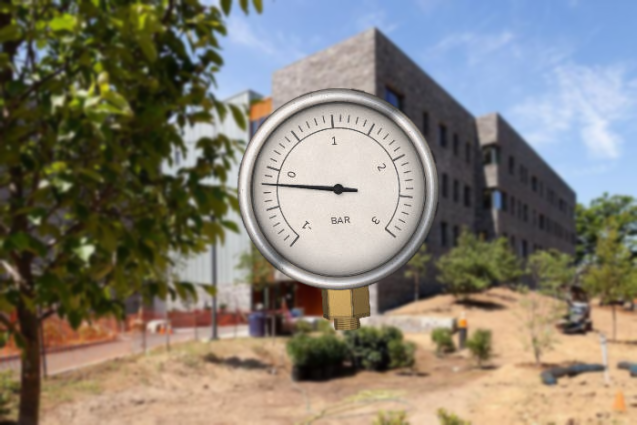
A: -0.2 bar
